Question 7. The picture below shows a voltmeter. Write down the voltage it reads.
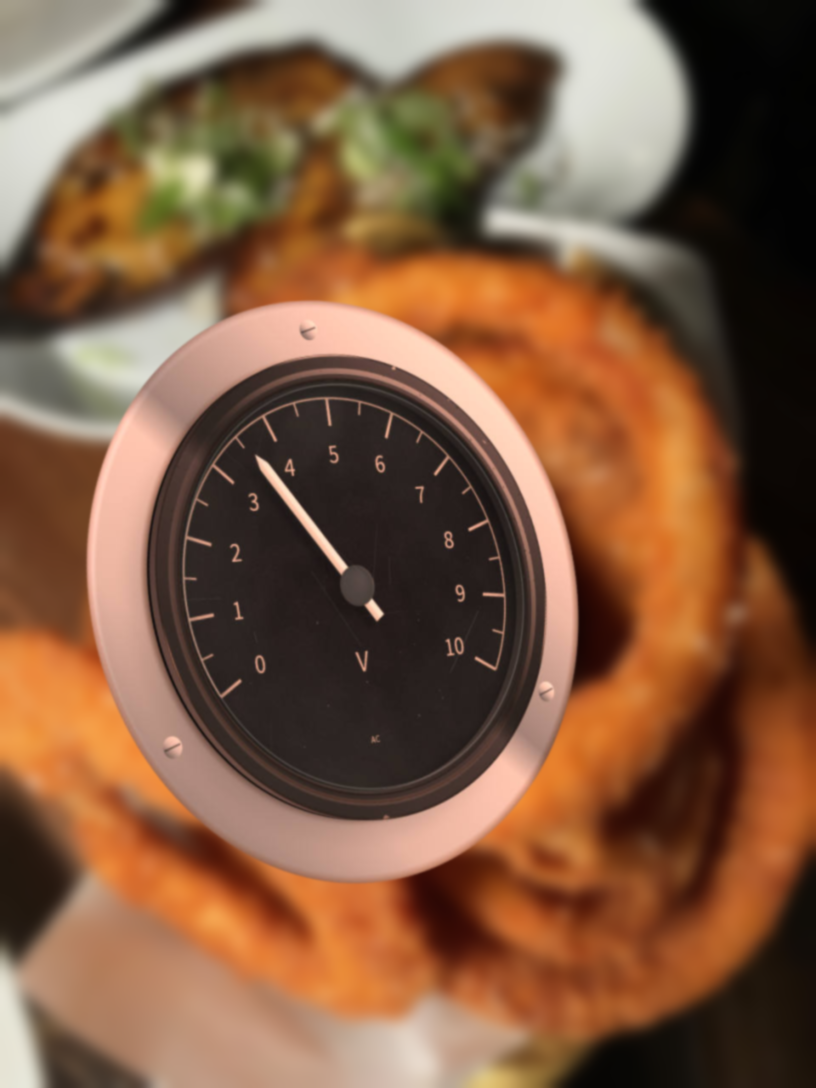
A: 3.5 V
